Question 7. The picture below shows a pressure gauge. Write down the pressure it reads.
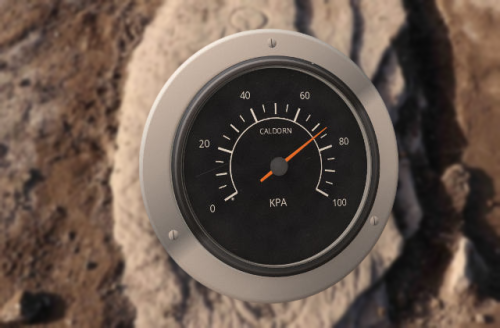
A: 72.5 kPa
